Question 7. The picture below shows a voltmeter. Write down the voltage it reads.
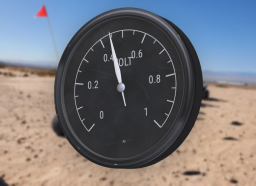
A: 0.45 V
